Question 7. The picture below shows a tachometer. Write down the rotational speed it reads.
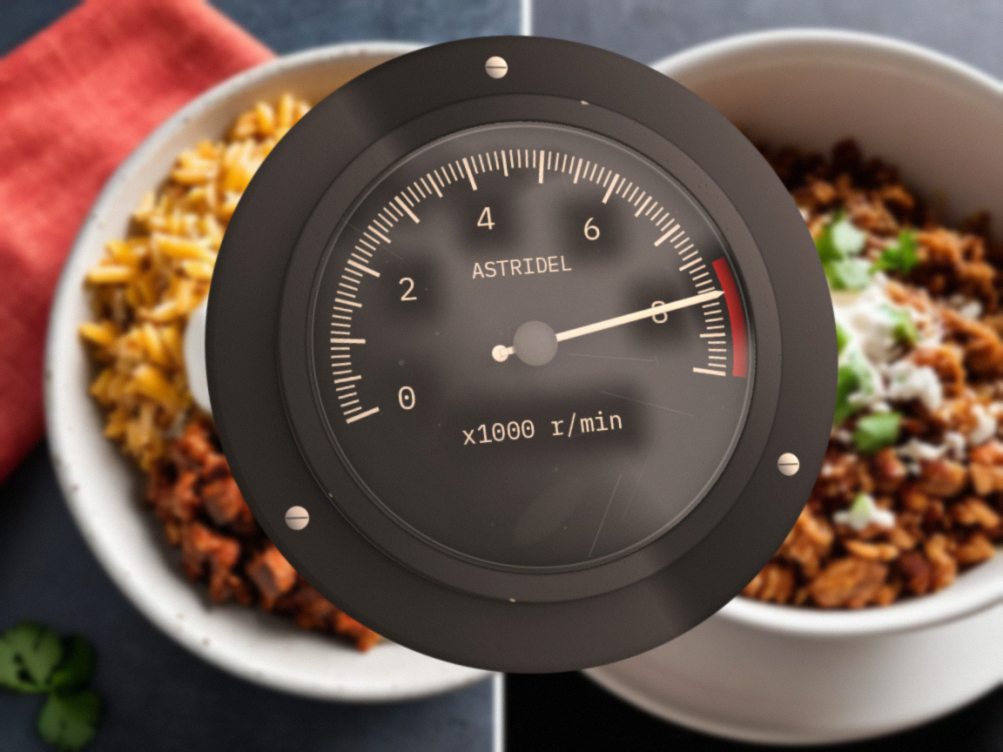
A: 8000 rpm
